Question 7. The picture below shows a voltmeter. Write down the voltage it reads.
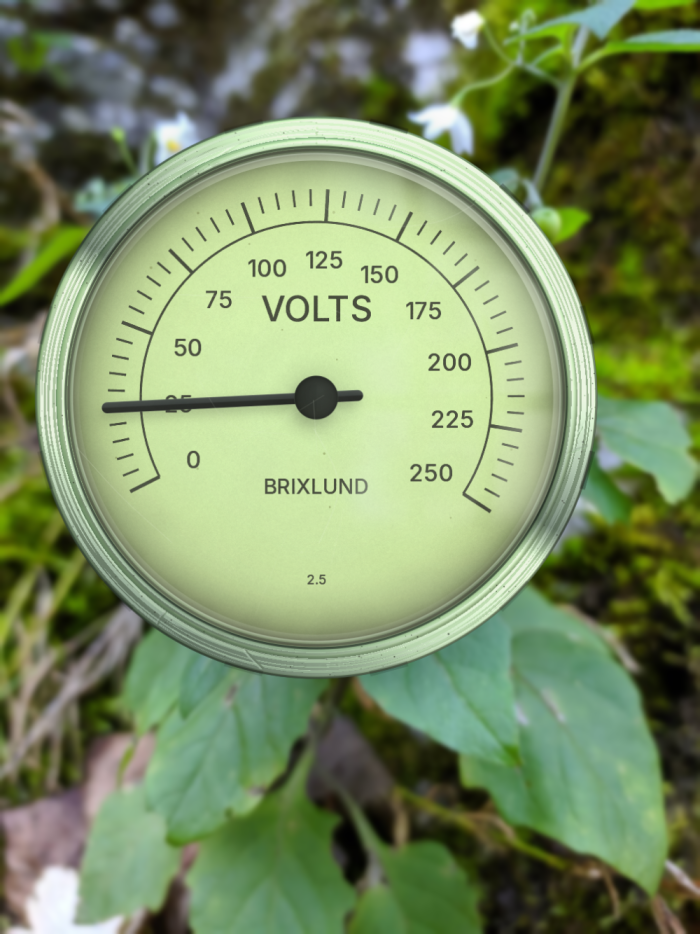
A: 25 V
